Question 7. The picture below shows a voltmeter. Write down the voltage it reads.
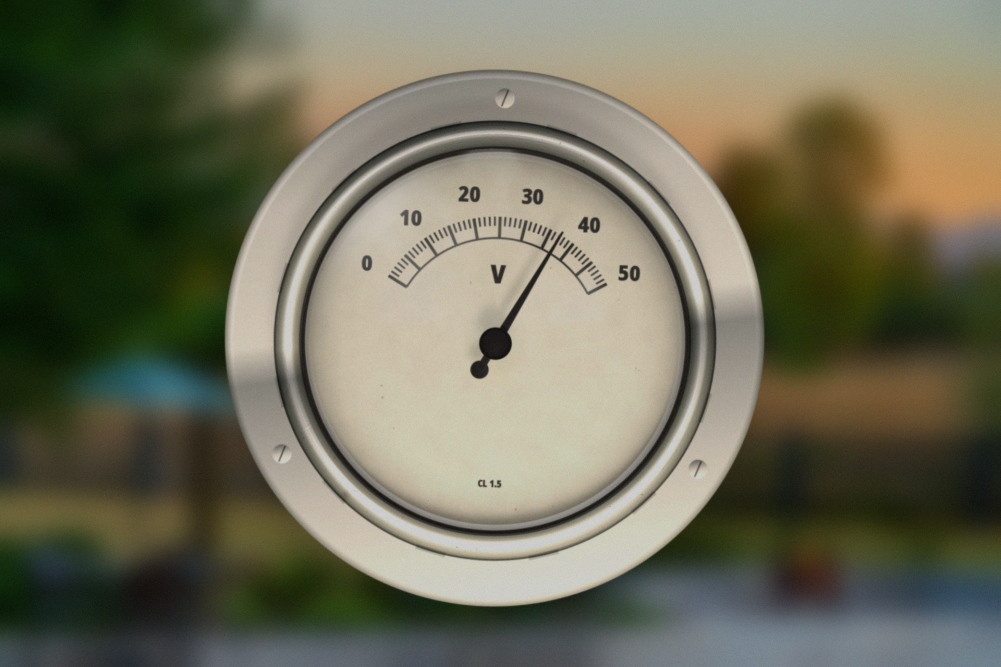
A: 37 V
